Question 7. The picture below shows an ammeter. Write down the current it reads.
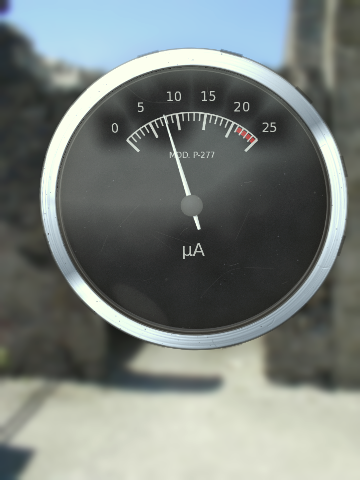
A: 8 µA
